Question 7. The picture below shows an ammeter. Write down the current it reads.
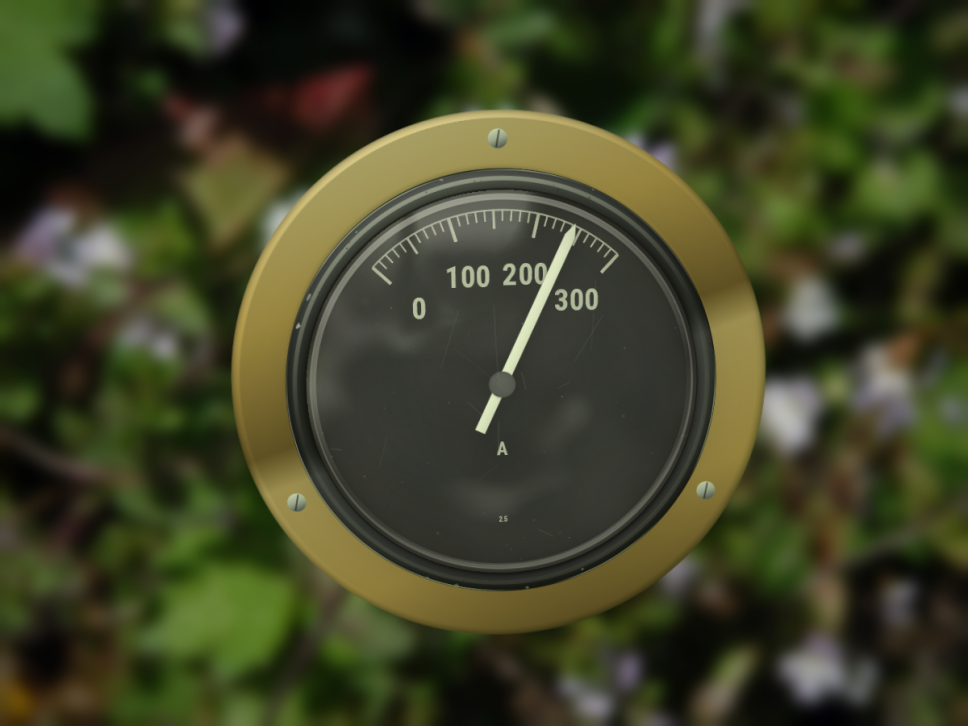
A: 240 A
